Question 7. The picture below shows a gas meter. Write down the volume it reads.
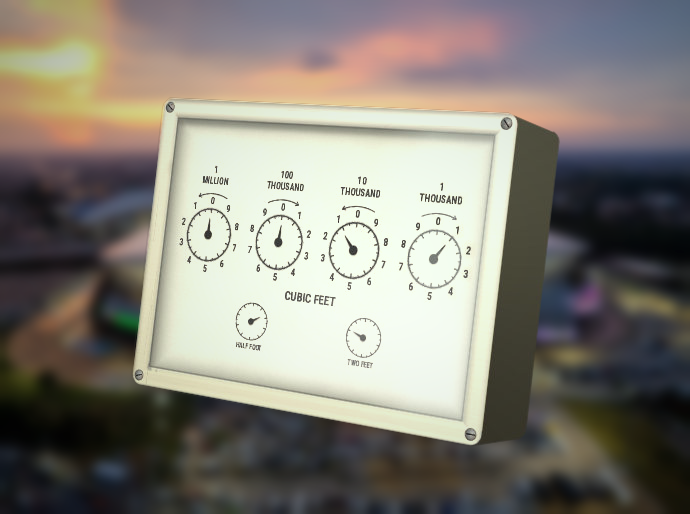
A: 1100 ft³
